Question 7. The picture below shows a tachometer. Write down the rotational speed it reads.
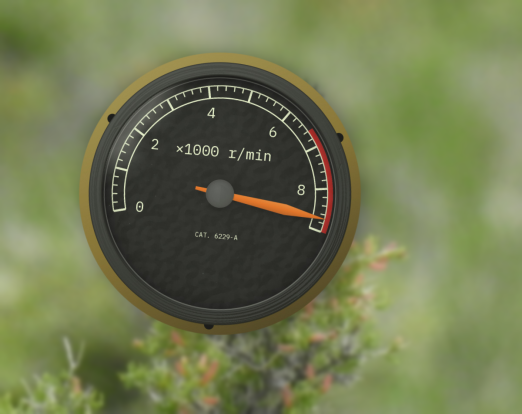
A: 8700 rpm
